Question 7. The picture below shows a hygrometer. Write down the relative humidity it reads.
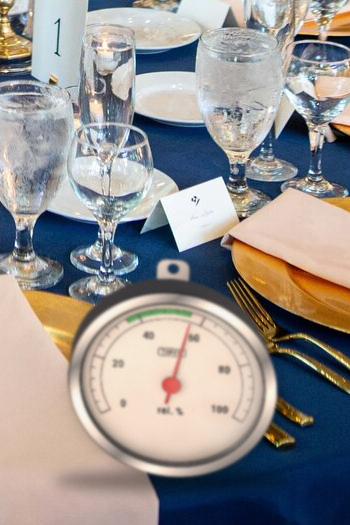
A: 56 %
